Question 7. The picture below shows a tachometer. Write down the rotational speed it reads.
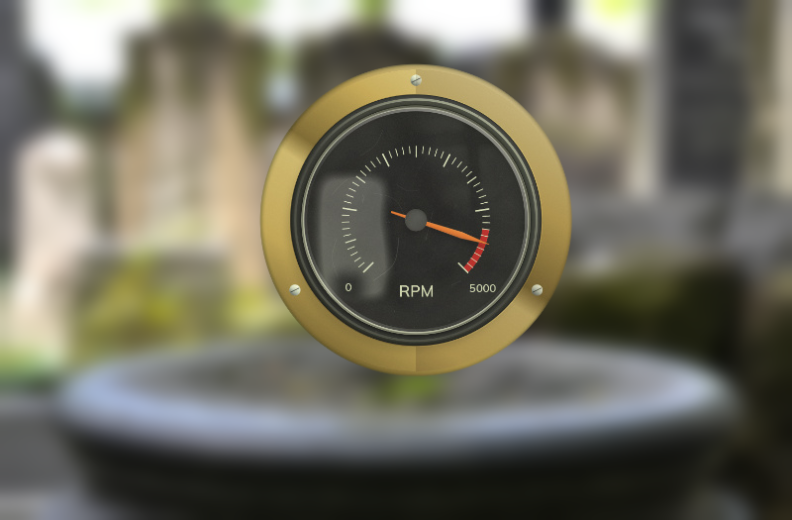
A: 4500 rpm
